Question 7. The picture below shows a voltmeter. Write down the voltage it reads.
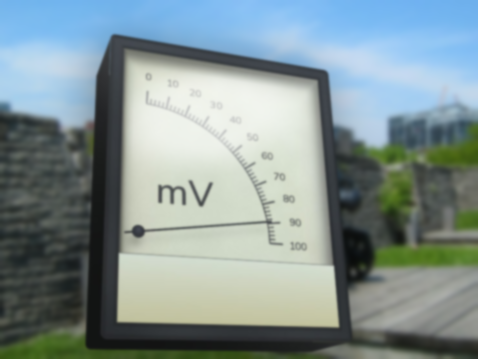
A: 90 mV
